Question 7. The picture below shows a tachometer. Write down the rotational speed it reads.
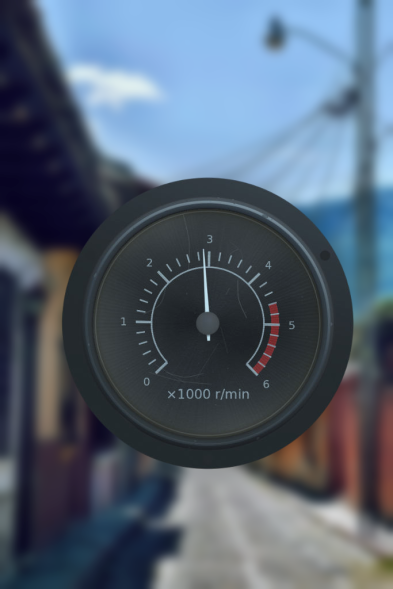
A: 2900 rpm
